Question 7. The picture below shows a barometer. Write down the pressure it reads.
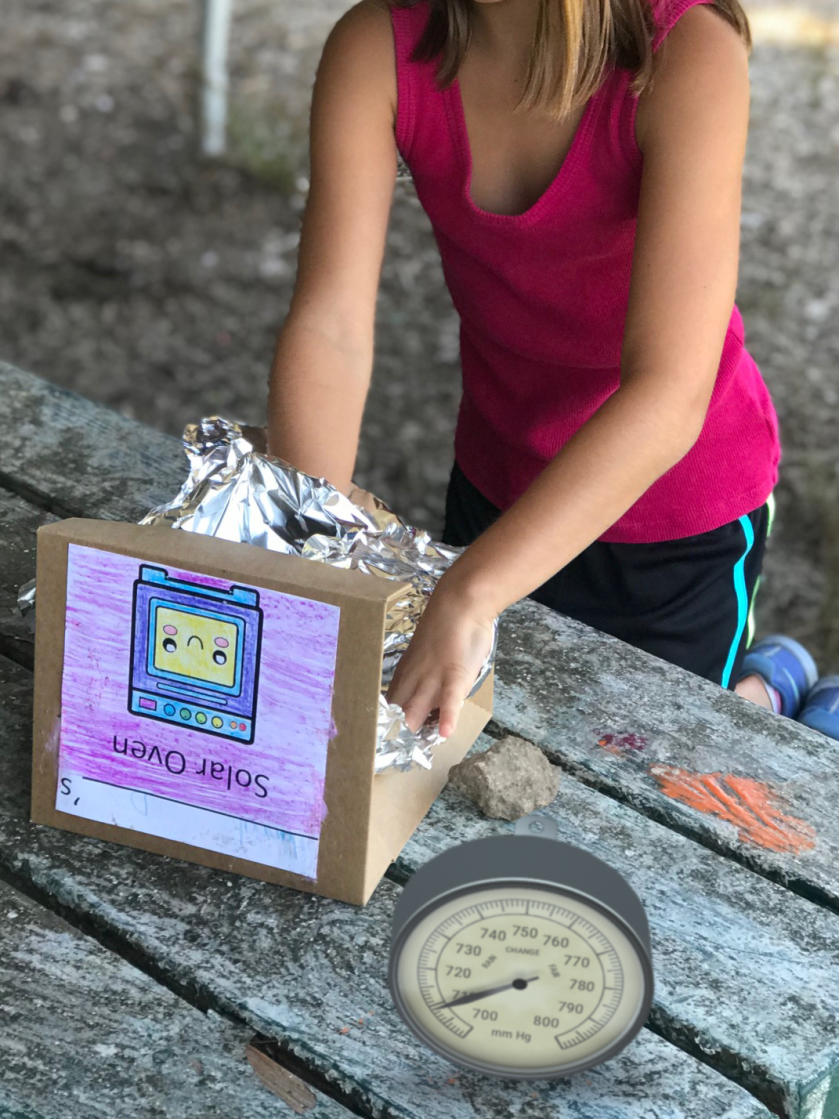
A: 710 mmHg
